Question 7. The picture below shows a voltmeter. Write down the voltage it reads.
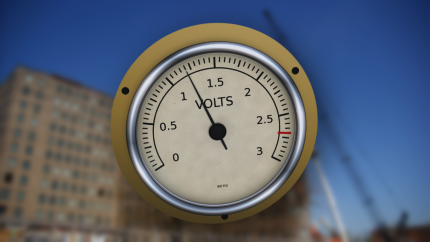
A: 1.2 V
